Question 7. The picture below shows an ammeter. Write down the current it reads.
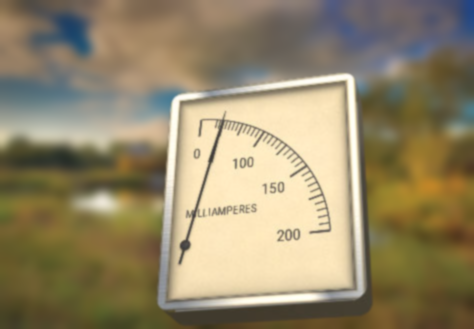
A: 50 mA
